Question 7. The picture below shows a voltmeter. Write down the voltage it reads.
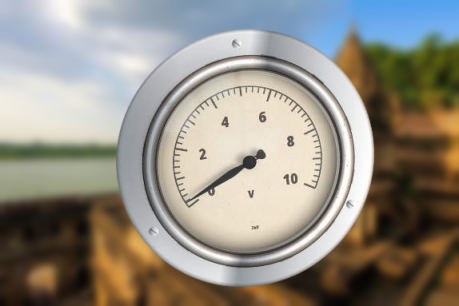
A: 0.2 V
